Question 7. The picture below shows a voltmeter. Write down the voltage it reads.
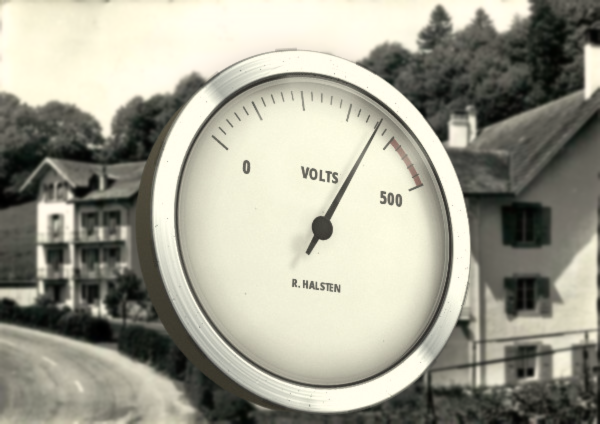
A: 360 V
